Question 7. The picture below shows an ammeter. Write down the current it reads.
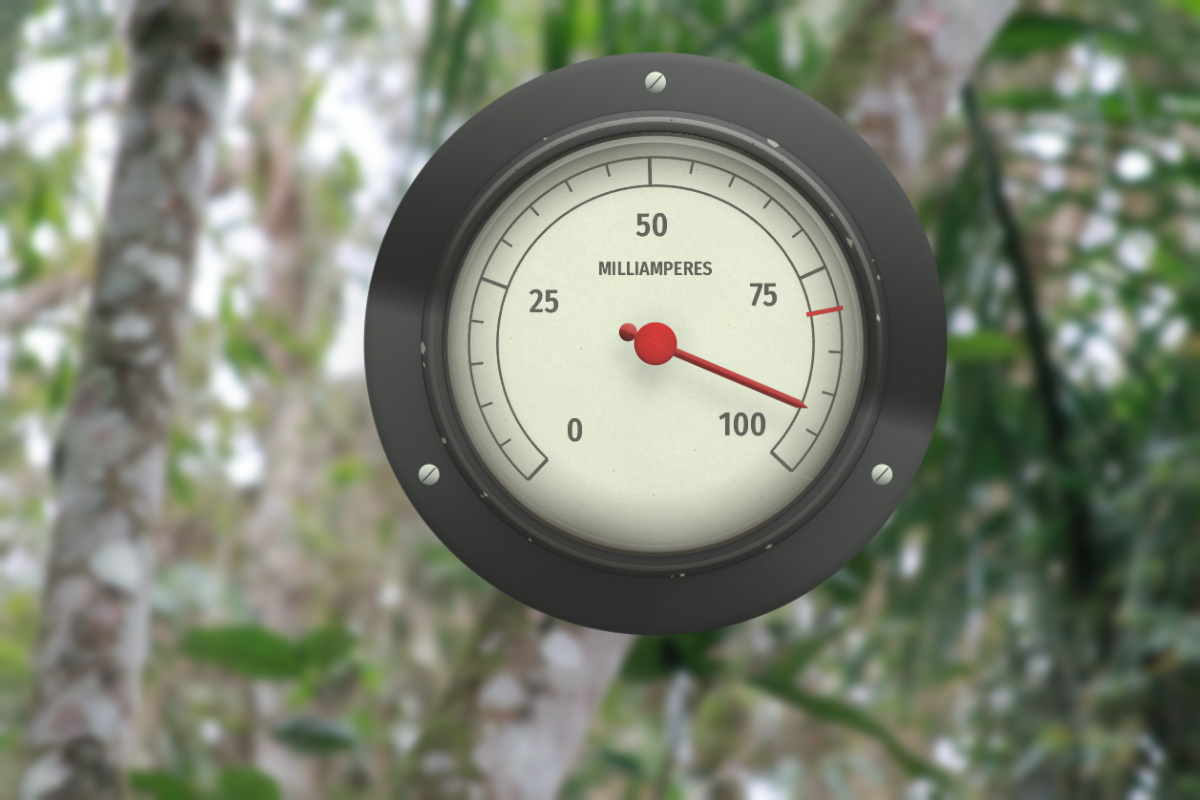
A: 92.5 mA
